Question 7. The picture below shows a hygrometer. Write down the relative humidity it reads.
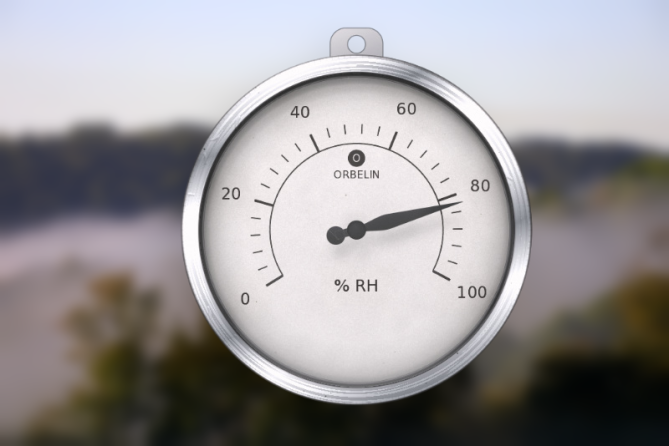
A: 82 %
